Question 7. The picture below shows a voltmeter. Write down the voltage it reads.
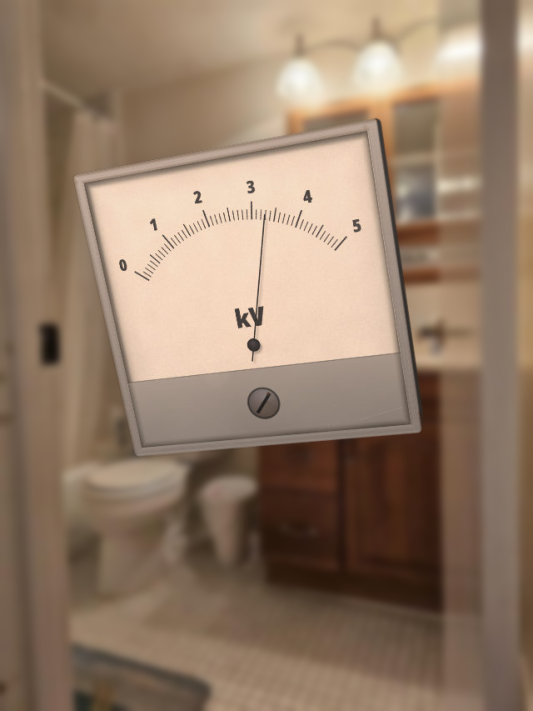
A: 3.3 kV
